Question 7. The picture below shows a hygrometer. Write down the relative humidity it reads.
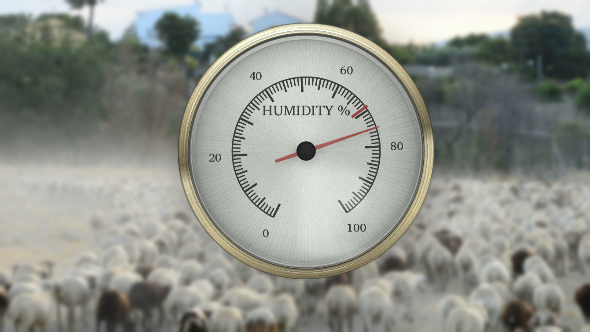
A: 75 %
